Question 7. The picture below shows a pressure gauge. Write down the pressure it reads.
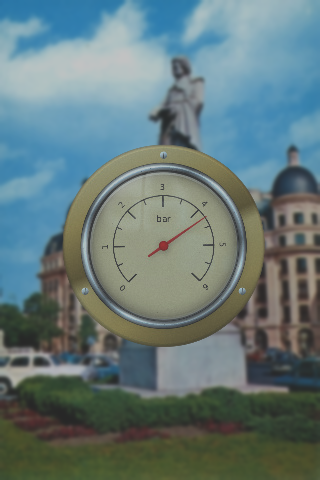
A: 4.25 bar
